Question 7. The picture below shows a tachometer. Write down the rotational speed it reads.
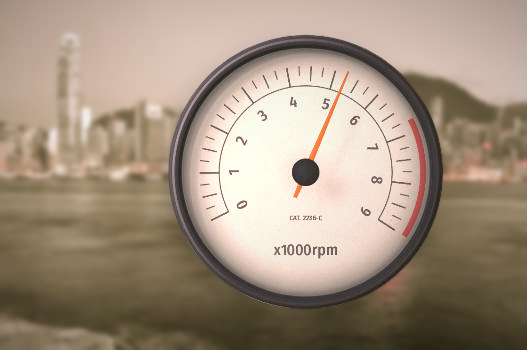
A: 5250 rpm
